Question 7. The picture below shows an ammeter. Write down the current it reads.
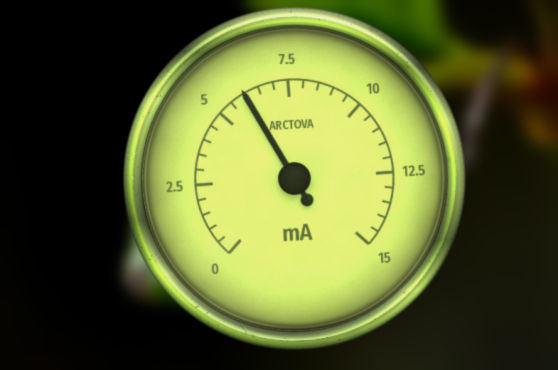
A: 6 mA
